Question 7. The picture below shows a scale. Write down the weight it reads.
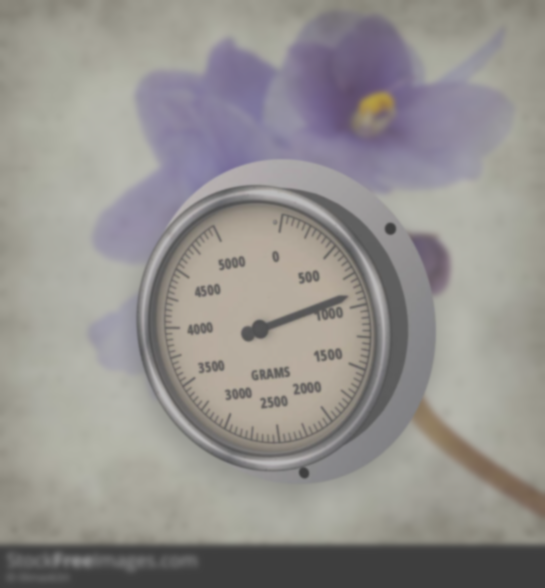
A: 900 g
